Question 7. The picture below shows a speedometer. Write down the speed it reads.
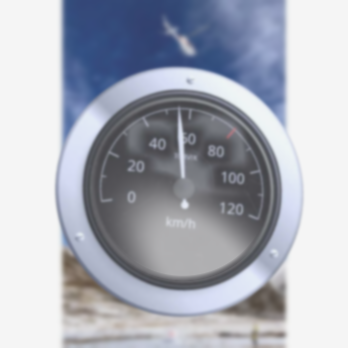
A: 55 km/h
